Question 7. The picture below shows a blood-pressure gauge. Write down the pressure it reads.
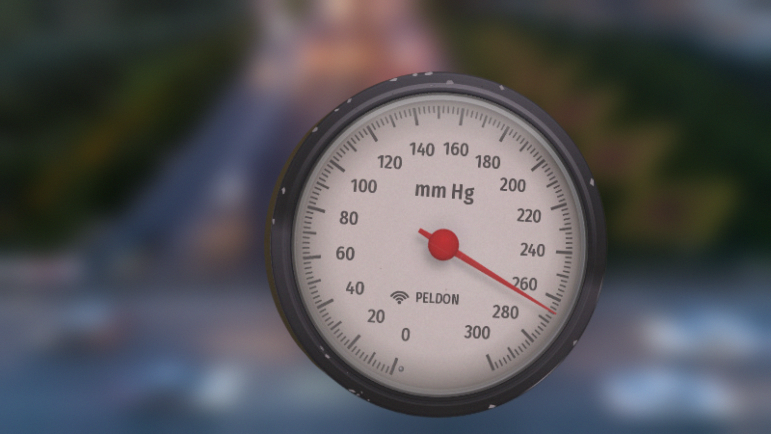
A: 266 mmHg
